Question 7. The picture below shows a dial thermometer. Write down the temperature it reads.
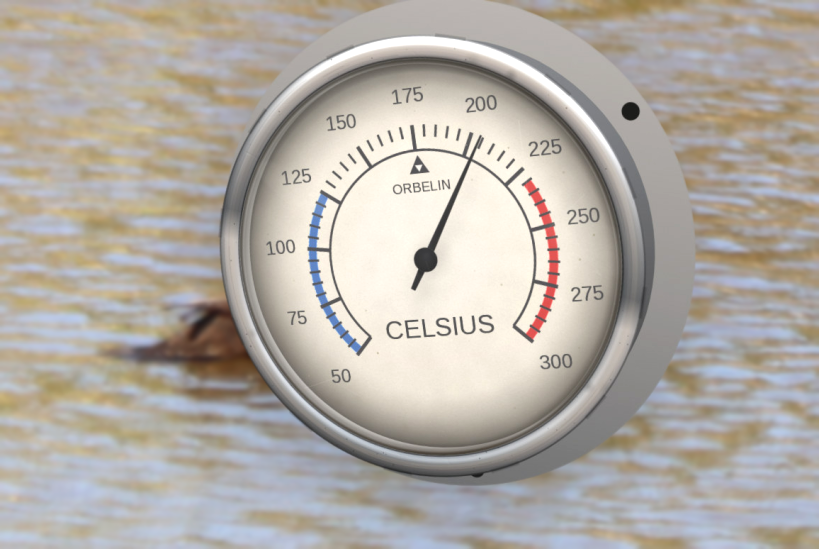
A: 205 °C
